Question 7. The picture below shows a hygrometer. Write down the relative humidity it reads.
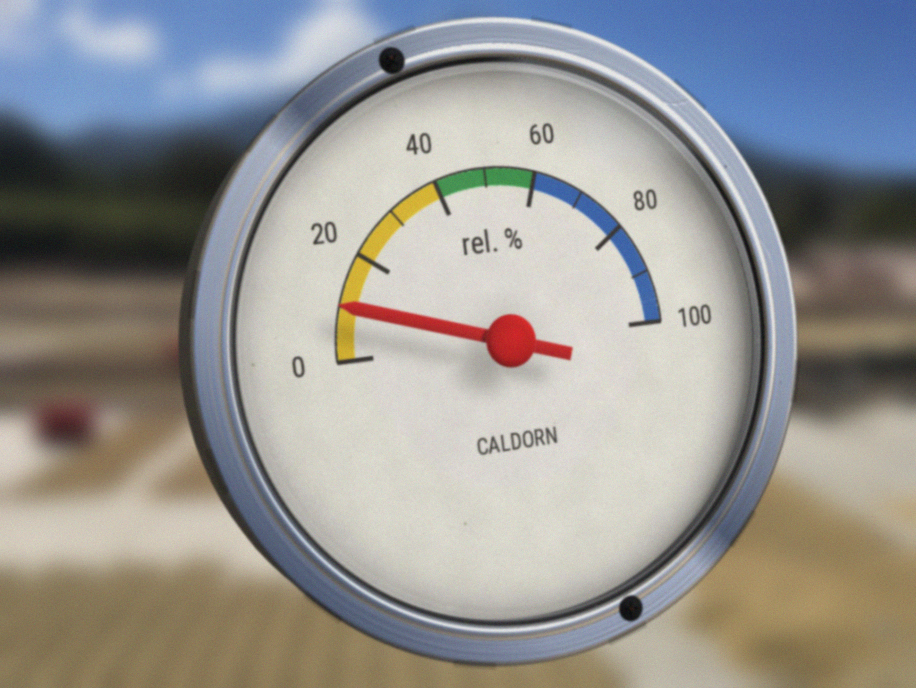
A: 10 %
